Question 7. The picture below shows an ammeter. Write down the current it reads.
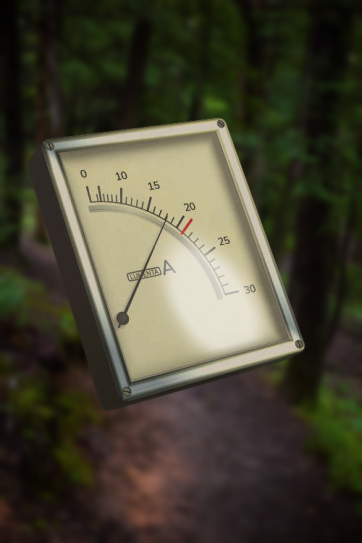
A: 18 A
